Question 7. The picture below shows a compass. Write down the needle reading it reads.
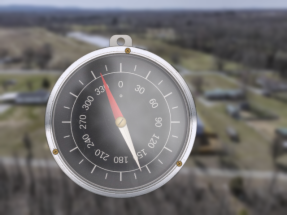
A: 337.5 °
